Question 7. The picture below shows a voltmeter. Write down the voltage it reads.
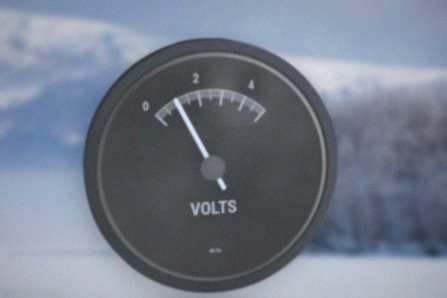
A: 1 V
